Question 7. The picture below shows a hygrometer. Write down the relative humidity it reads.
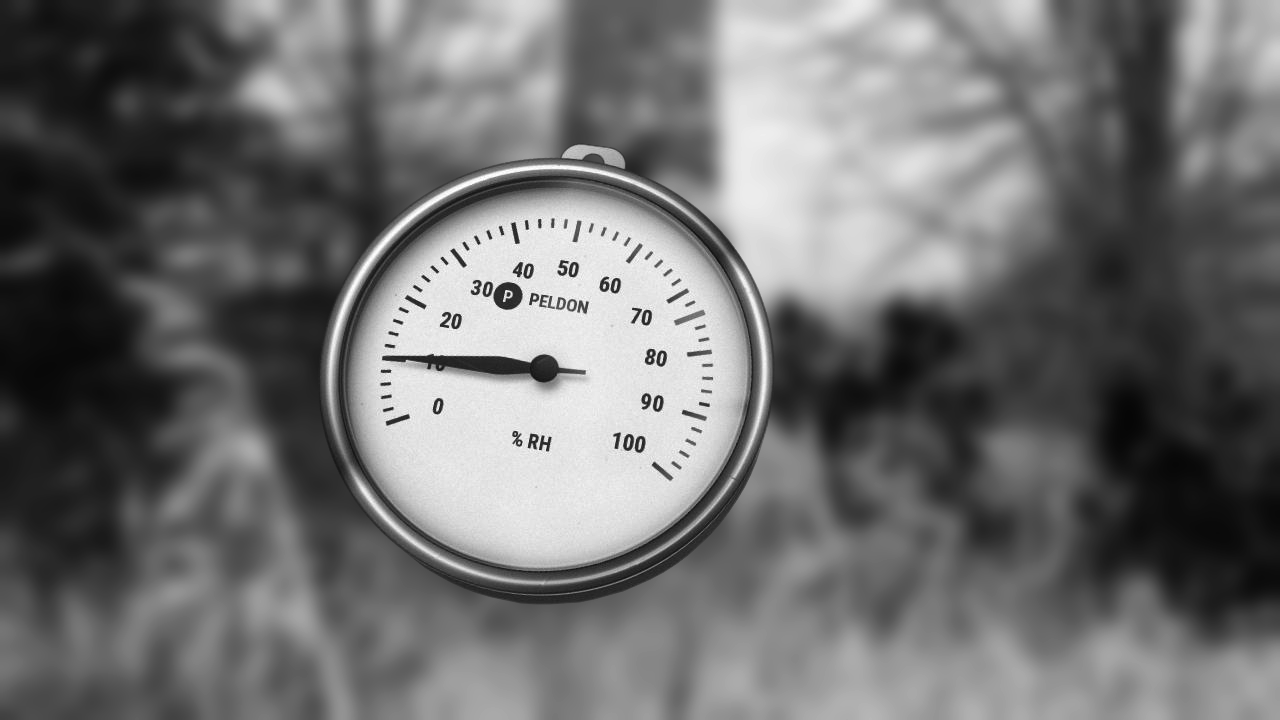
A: 10 %
